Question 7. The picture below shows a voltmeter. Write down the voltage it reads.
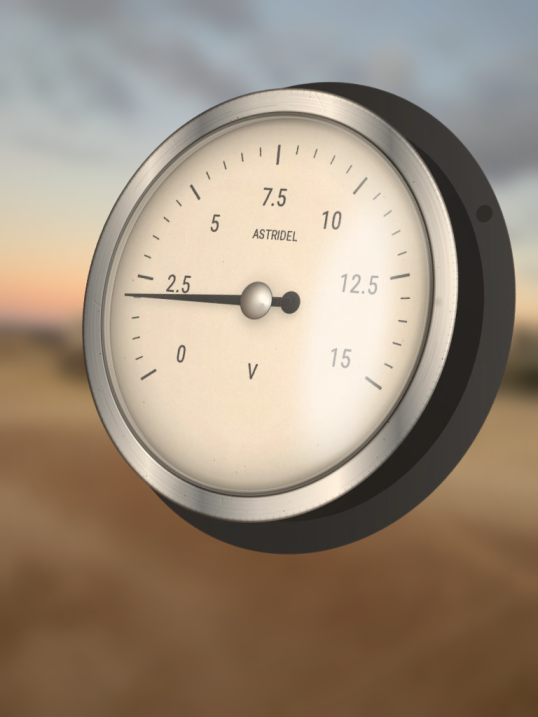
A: 2 V
